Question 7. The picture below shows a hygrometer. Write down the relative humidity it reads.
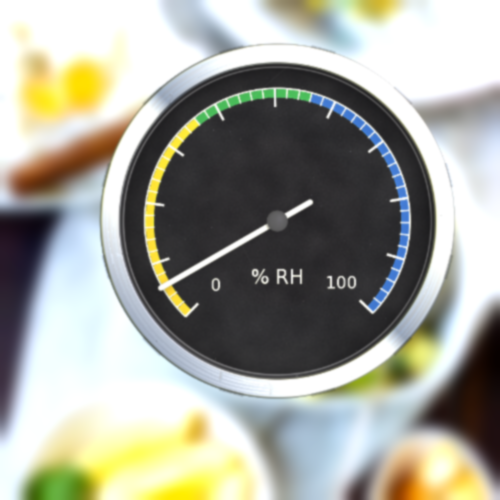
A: 6 %
